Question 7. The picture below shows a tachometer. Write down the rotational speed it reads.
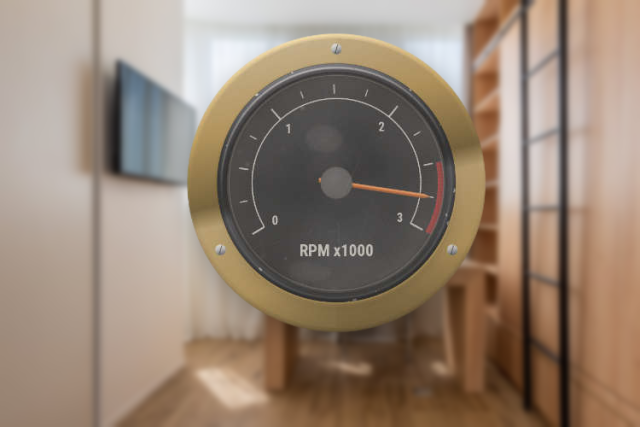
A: 2750 rpm
